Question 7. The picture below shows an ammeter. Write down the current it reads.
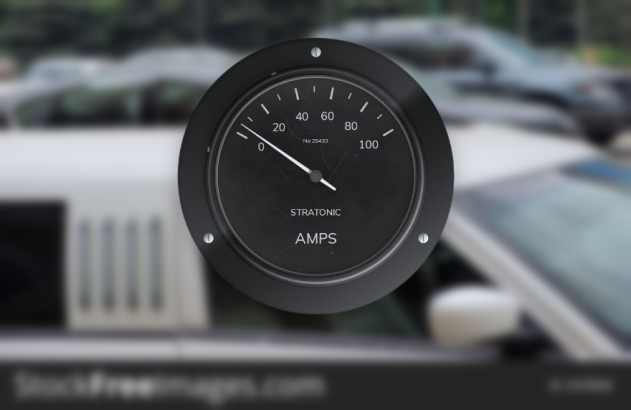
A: 5 A
